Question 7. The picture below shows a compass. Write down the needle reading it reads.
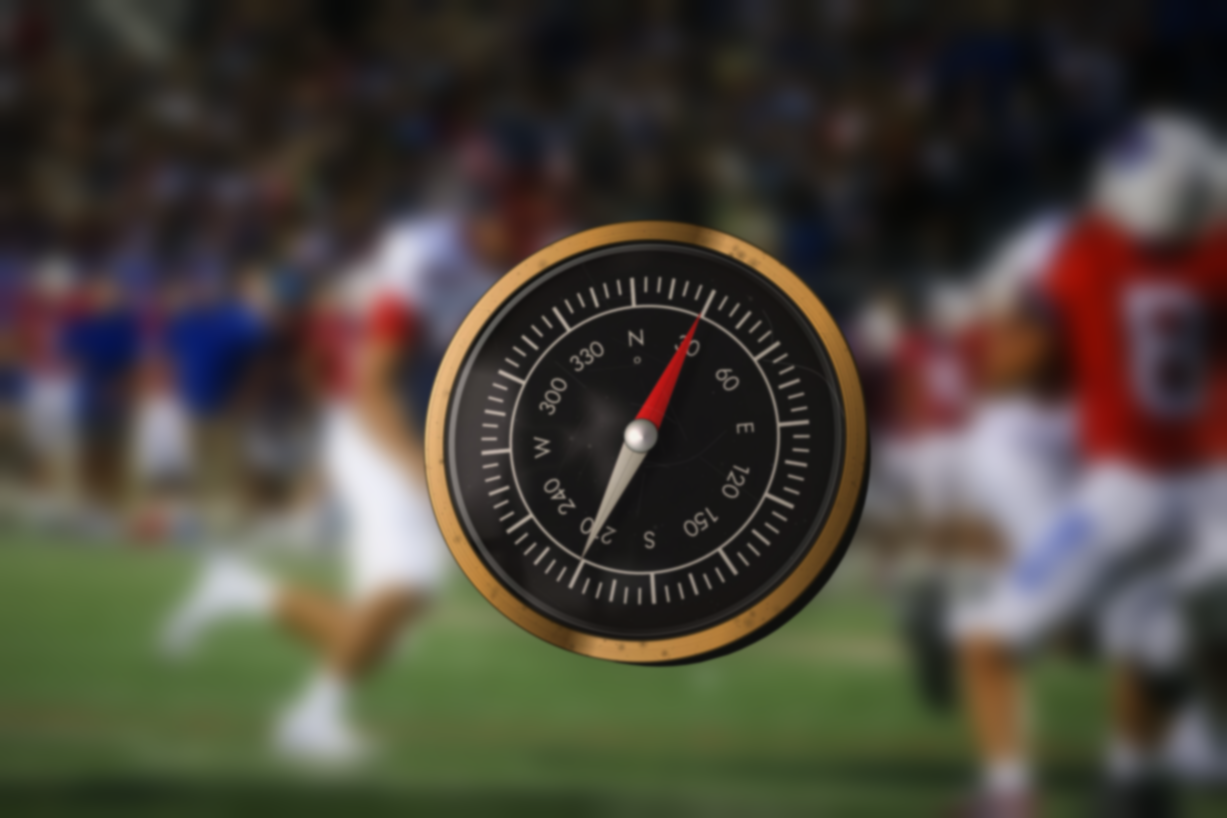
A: 30 °
